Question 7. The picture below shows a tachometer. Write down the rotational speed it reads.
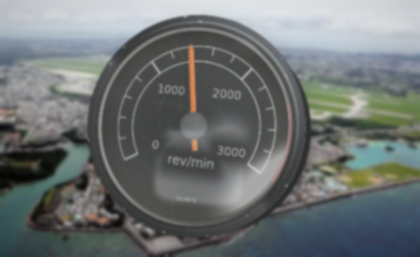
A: 1400 rpm
